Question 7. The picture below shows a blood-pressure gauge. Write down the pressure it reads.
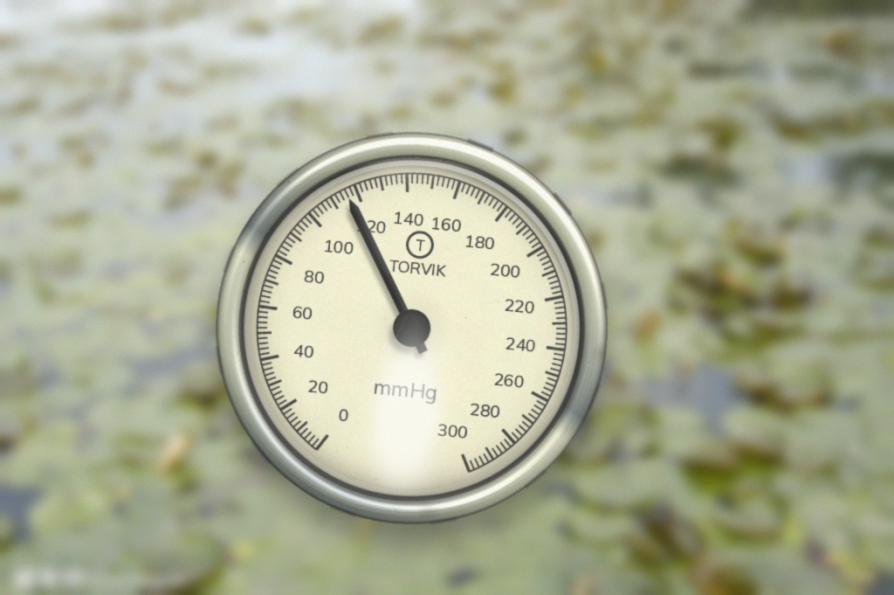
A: 116 mmHg
